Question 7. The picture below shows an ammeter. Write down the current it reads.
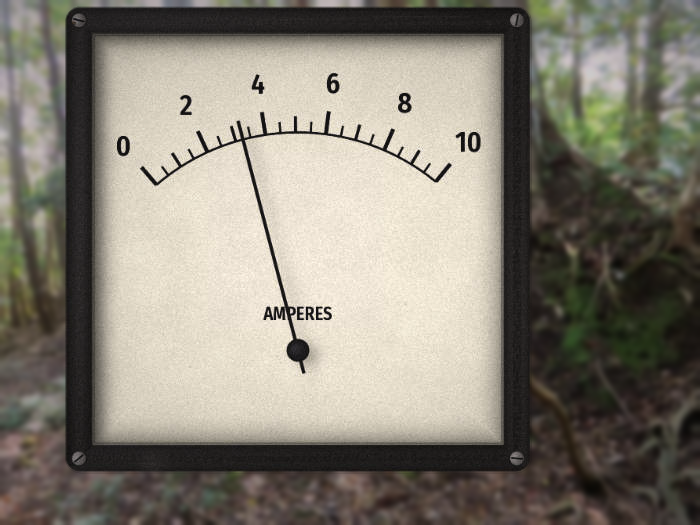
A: 3.25 A
